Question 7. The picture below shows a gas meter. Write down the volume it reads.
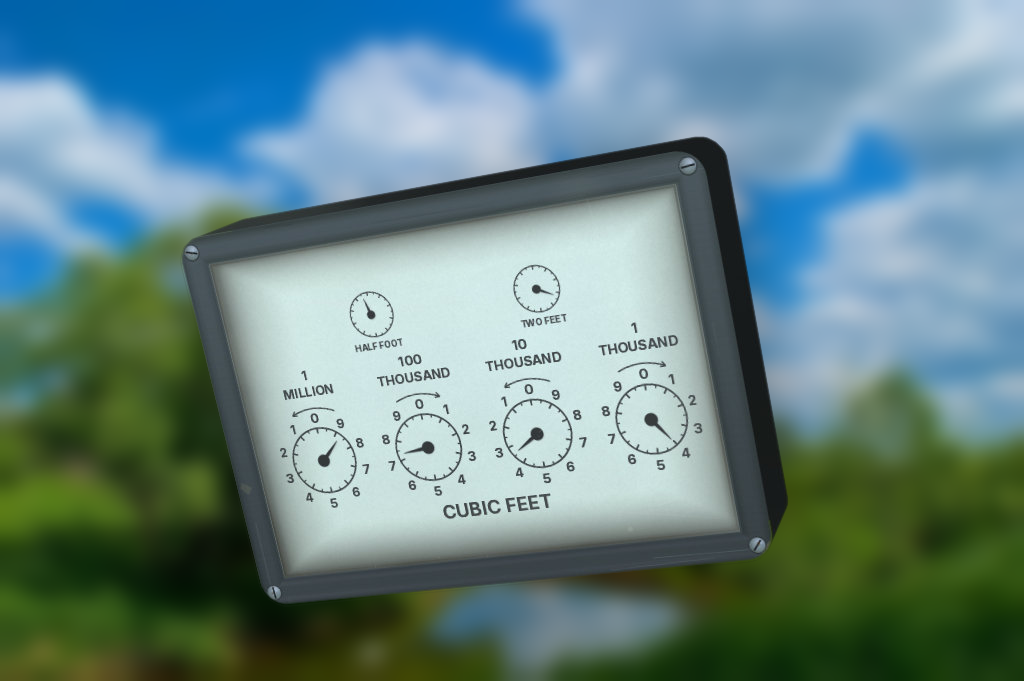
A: 873400 ft³
